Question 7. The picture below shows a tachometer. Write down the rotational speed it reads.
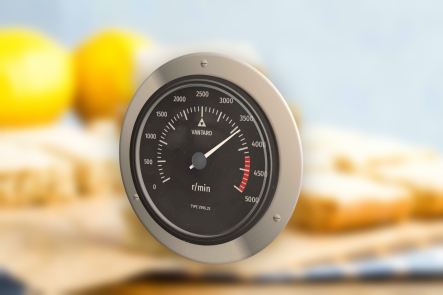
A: 3600 rpm
